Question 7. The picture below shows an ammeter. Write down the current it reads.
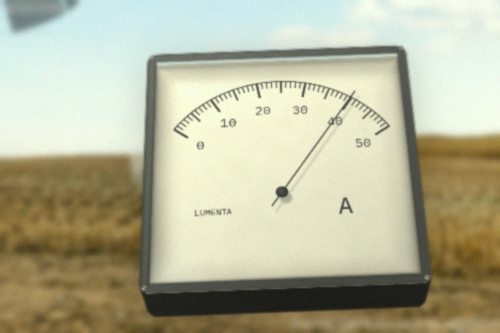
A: 40 A
